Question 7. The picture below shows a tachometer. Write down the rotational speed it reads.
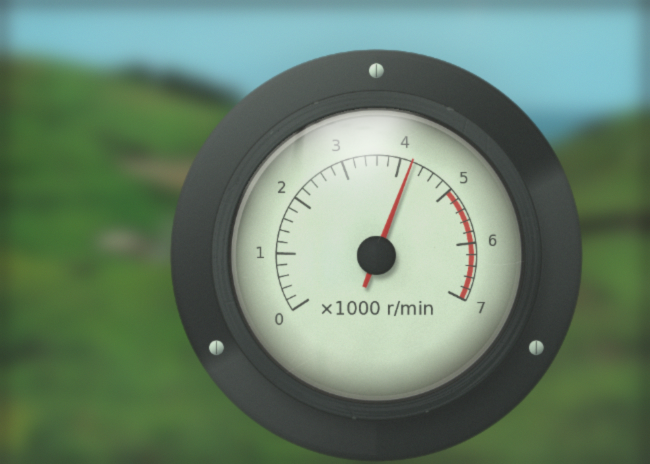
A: 4200 rpm
